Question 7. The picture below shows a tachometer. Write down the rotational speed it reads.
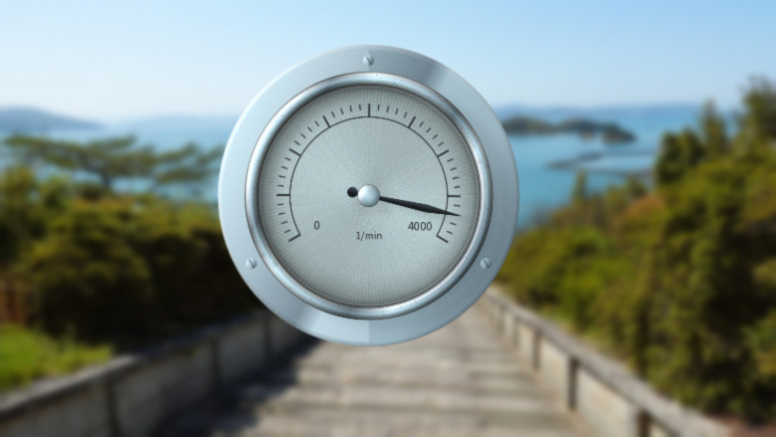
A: 3700 rpm
